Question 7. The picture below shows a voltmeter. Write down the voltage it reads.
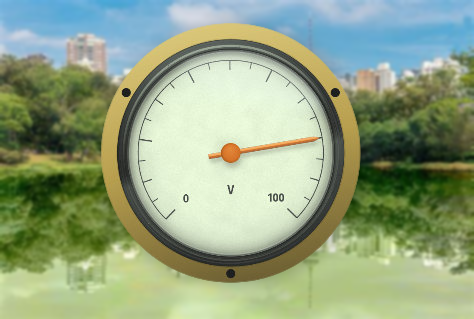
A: 80 V
